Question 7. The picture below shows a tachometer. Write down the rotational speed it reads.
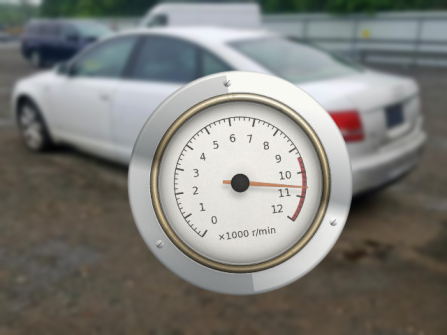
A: 10600 rpm
